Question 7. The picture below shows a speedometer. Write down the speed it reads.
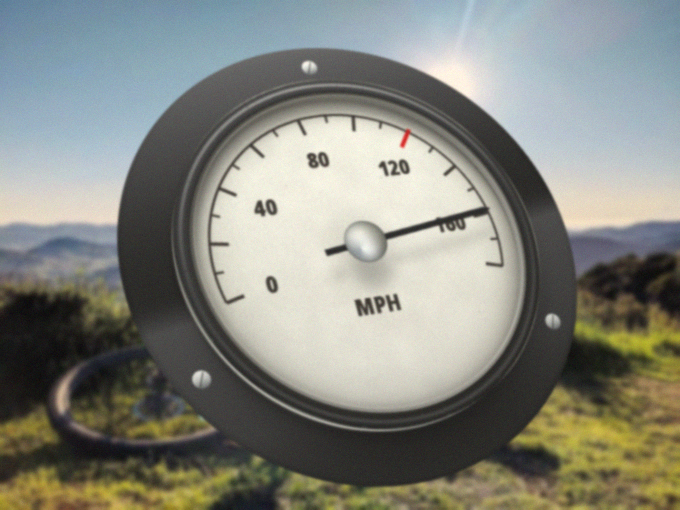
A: 160 mph
